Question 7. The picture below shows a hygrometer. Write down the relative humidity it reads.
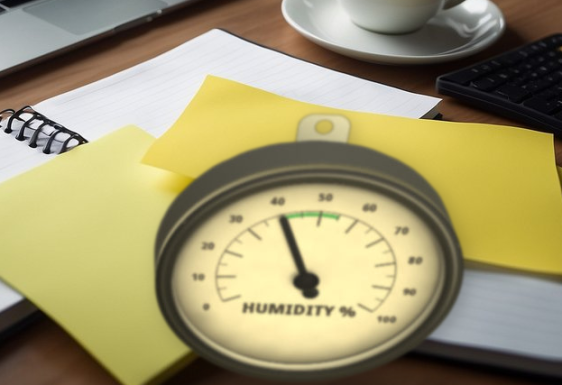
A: 40 %
